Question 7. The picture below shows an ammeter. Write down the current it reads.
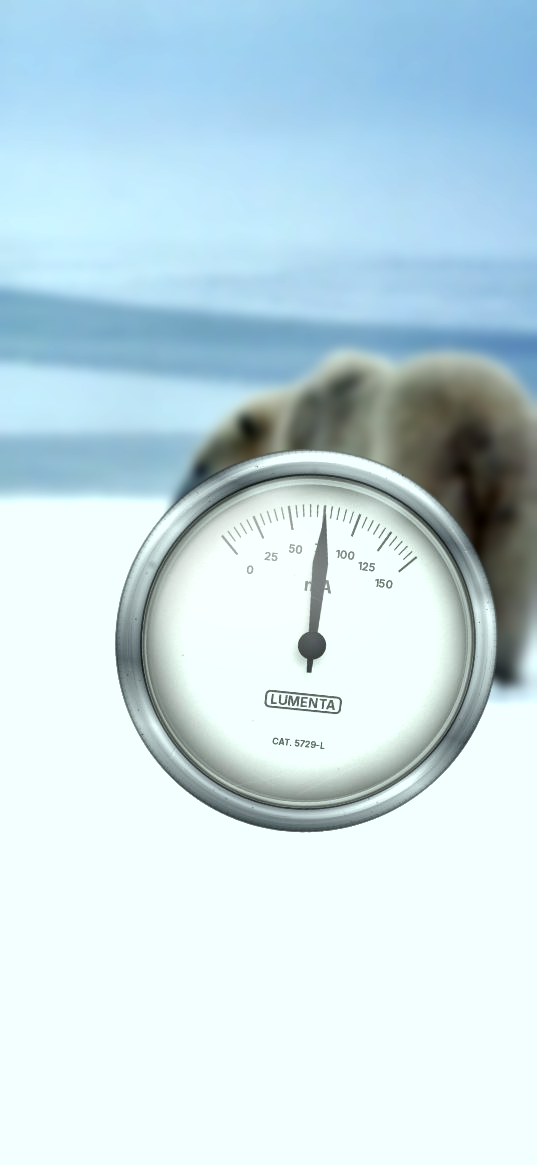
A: 75 mA
